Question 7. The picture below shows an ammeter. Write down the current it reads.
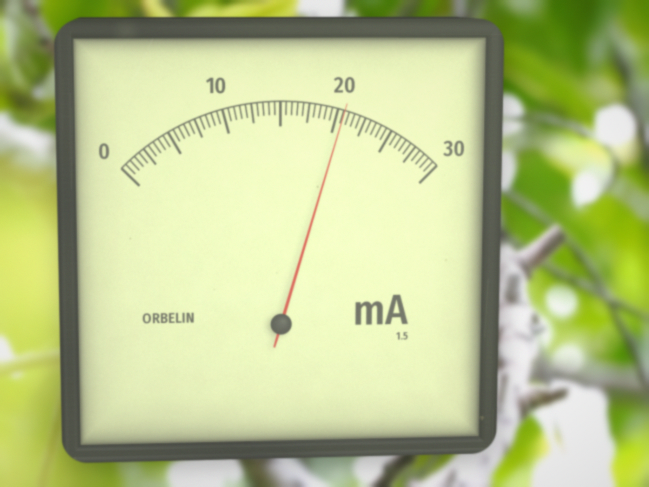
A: 20.5 mA
